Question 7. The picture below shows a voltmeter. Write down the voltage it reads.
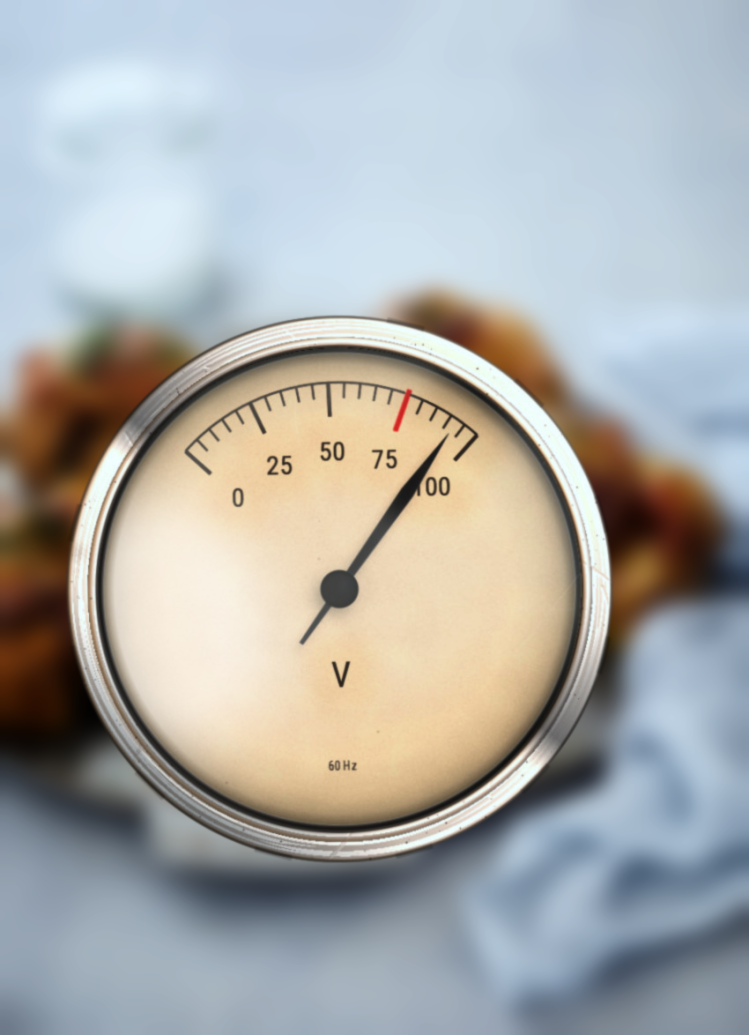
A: 92.5 V
